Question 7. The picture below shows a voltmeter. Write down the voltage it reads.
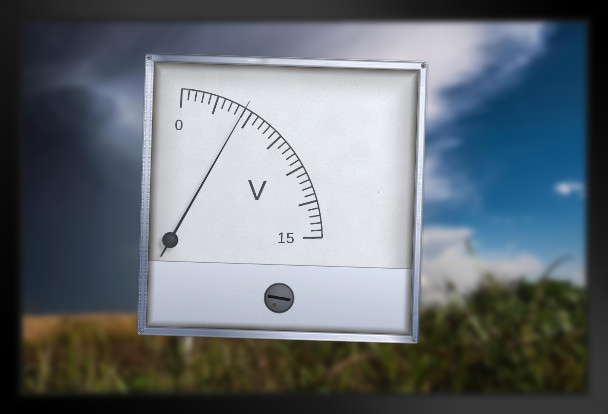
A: 4.5 V
